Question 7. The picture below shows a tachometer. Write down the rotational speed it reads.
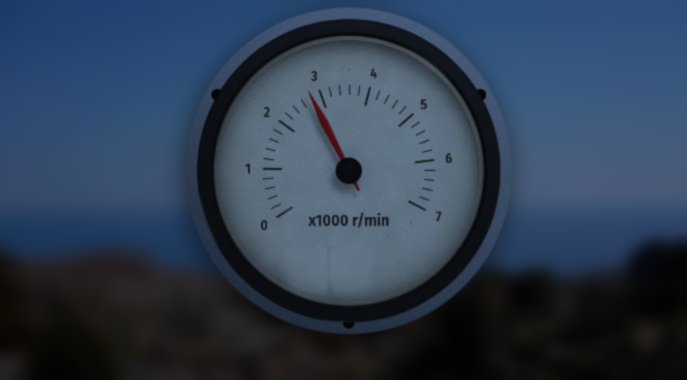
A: 2800 rpm
